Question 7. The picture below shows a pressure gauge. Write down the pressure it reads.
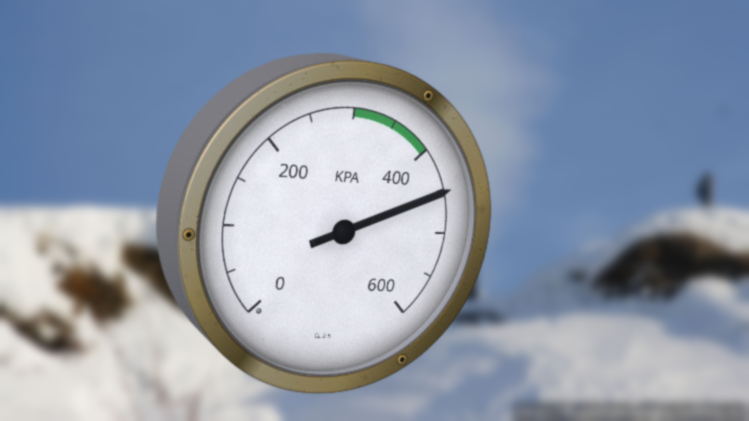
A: 450 kPa
